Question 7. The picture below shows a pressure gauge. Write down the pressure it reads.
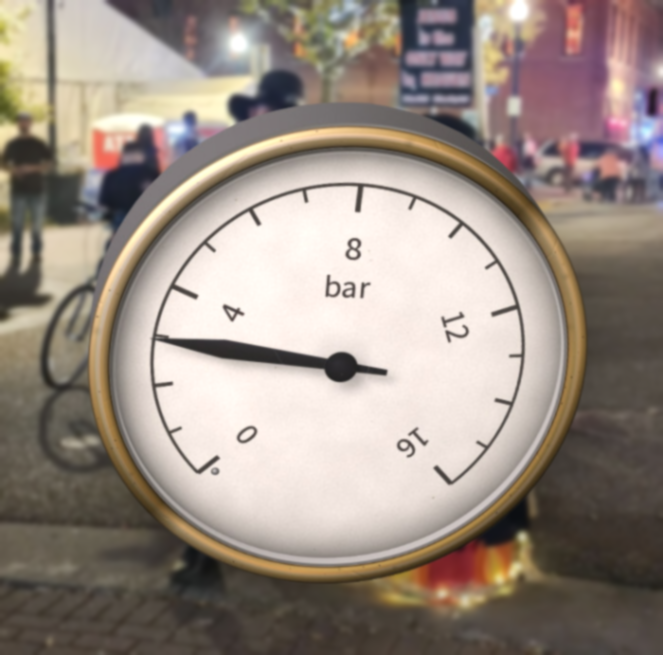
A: 3 bar
